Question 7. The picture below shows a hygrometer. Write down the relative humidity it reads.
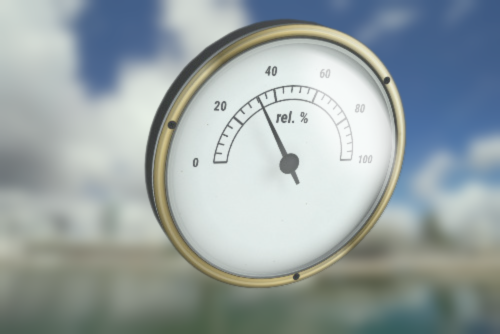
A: 32 %
